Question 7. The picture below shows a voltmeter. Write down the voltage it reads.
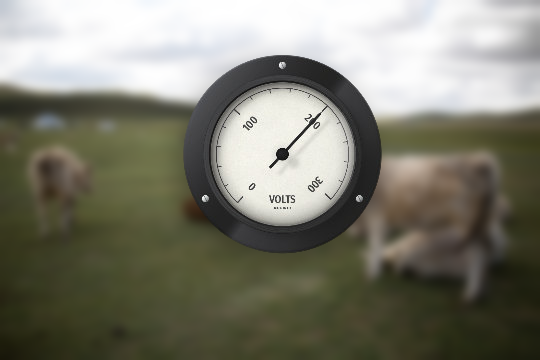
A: 200 V
